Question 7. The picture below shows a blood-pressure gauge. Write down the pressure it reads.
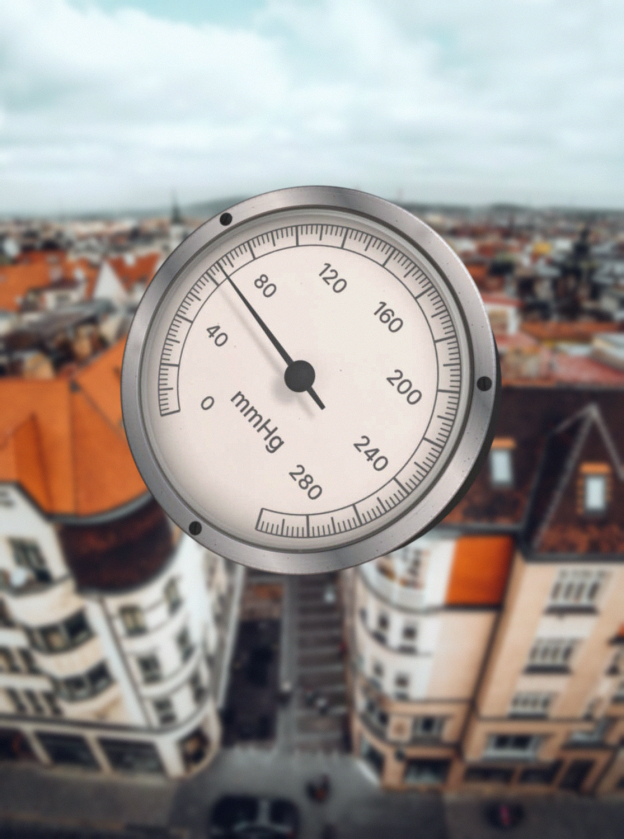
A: 66 mmHg
